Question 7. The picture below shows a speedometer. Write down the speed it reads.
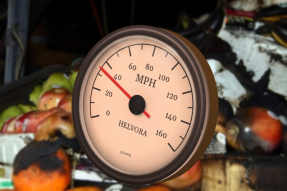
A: 35 mph
